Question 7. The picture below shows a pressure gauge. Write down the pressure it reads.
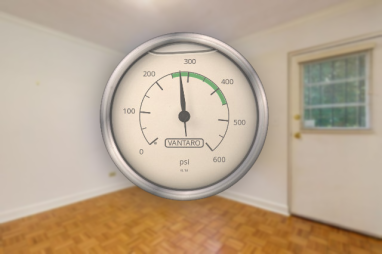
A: 275 psi
